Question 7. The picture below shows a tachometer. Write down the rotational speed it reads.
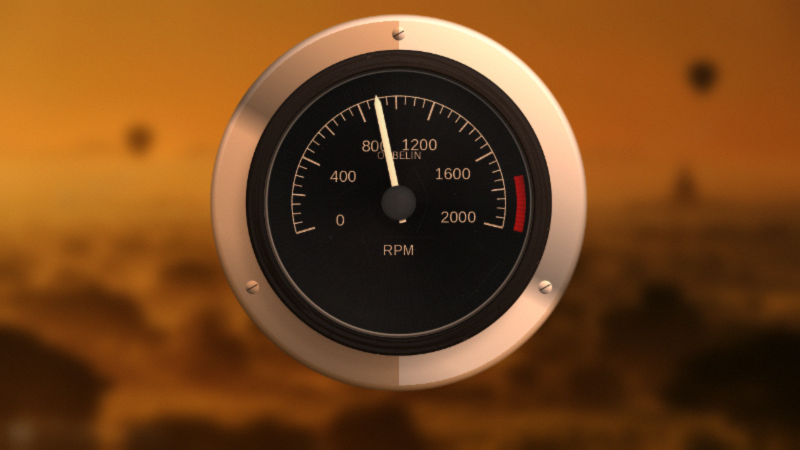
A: 900 rpm
